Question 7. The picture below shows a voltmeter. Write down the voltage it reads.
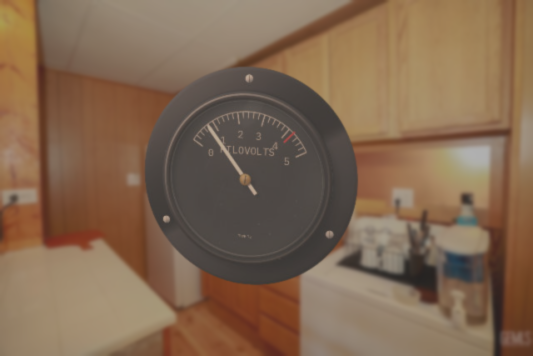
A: 0.8 kV
